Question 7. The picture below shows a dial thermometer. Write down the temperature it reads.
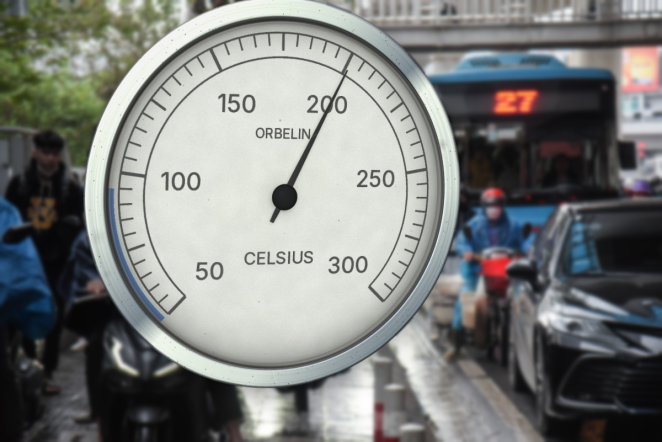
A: 200 °C
